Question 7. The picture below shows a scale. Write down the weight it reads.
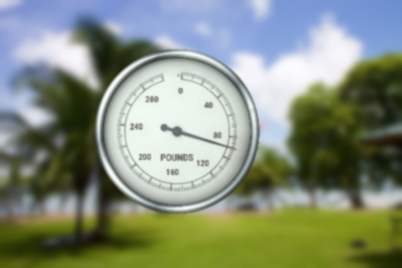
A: 90 lb
